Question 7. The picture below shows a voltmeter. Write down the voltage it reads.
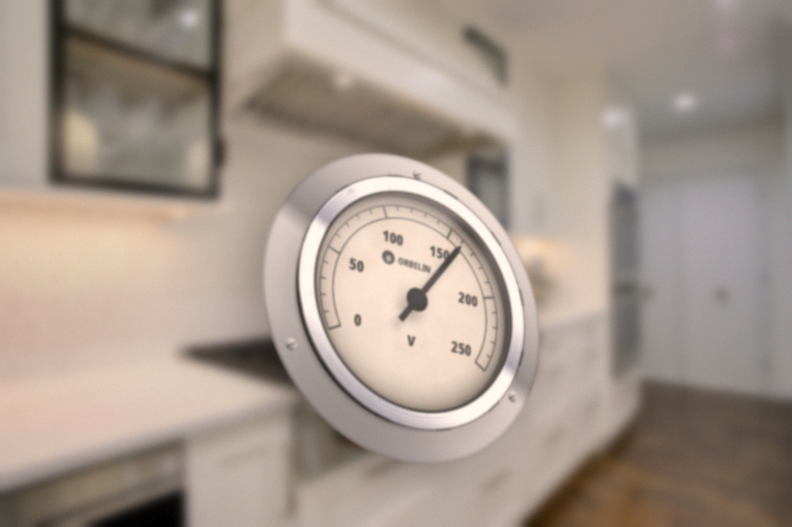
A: 160 V
